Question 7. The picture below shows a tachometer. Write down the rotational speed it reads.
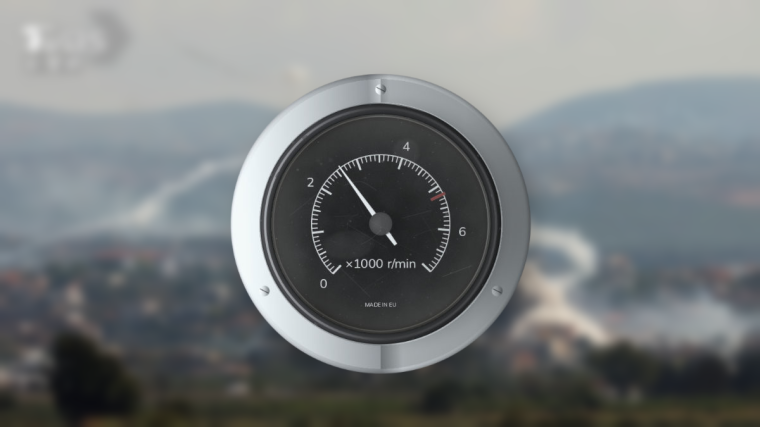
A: 2600 rpm
